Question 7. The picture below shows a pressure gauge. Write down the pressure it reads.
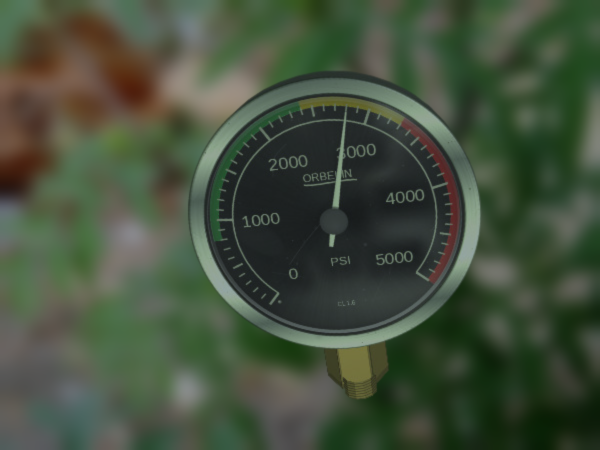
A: 2800 psi
